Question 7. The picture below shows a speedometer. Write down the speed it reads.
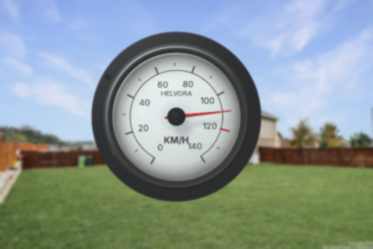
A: 110 km/h
